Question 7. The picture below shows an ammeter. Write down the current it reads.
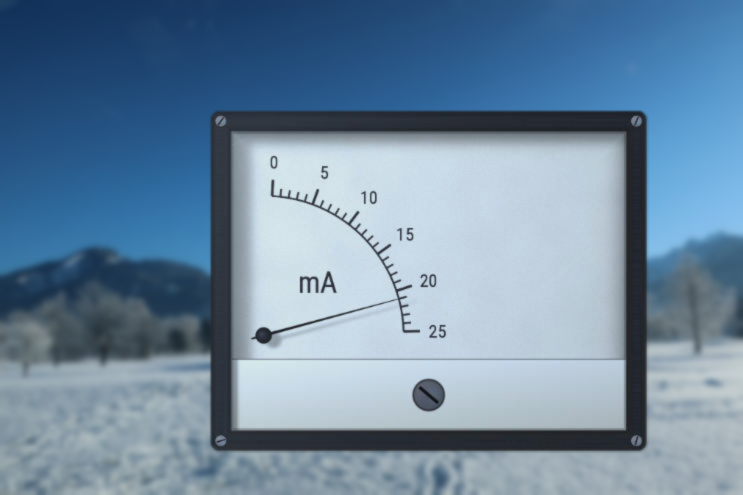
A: 21 mA
